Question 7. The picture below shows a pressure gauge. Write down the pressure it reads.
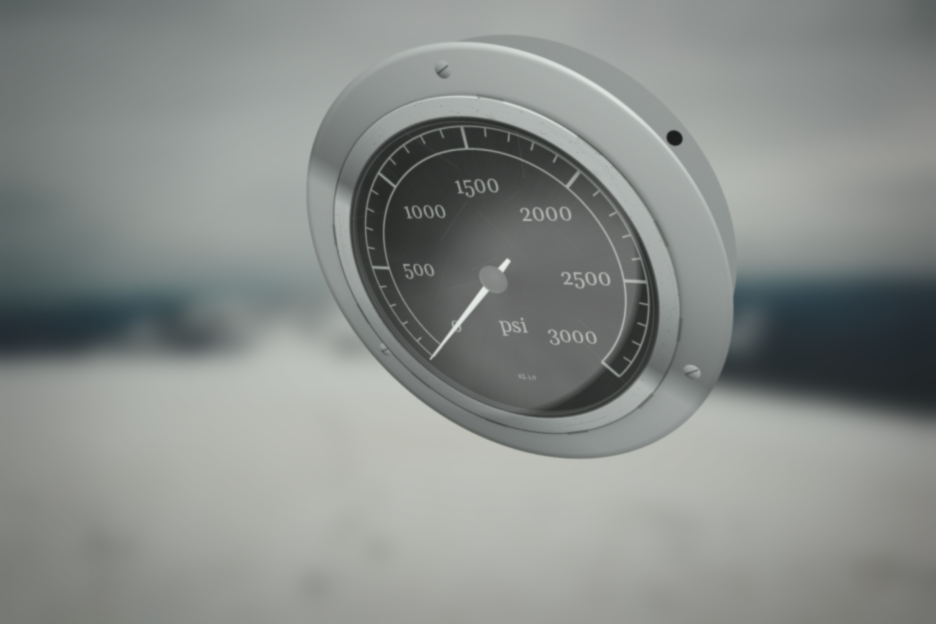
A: 0 psi
